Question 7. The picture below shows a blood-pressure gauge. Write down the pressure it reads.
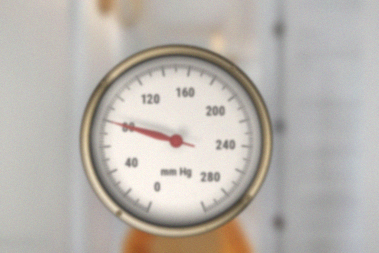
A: 80 mmHg
